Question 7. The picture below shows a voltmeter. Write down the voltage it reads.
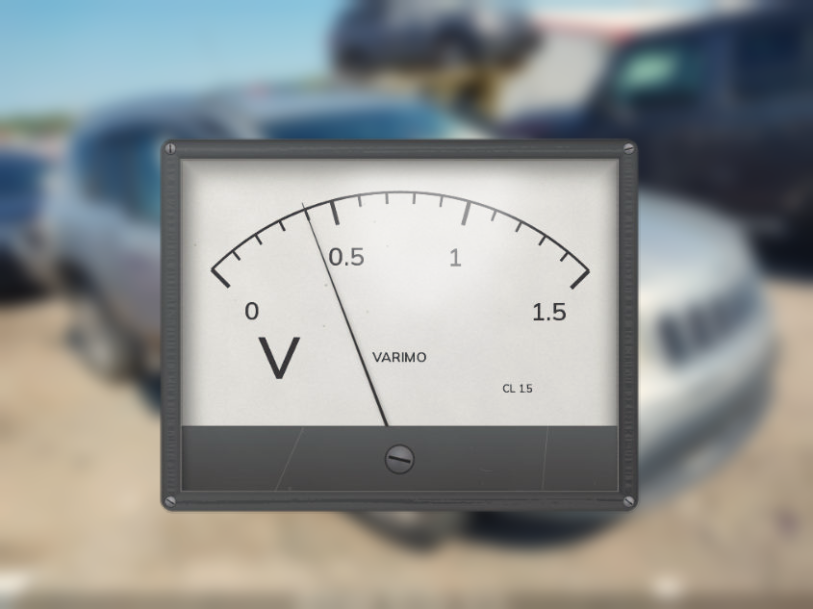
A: 0.4 V
